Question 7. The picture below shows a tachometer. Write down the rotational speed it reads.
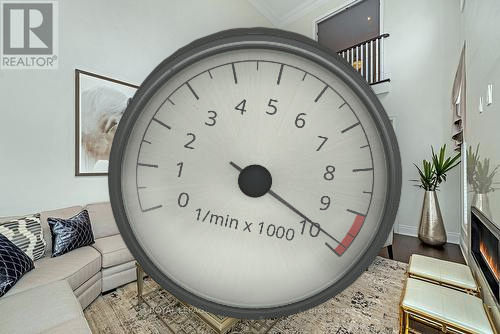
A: 9750 rpm
